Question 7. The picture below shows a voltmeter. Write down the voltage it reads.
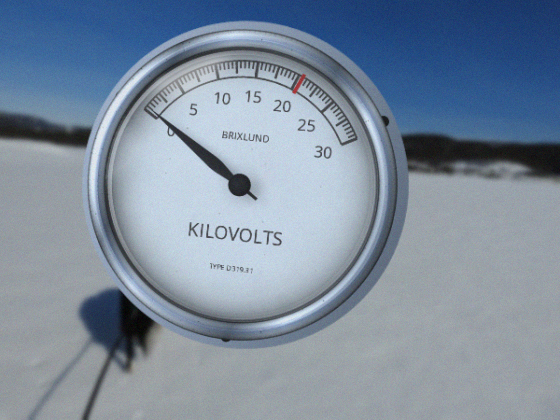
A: 0.5 kV
